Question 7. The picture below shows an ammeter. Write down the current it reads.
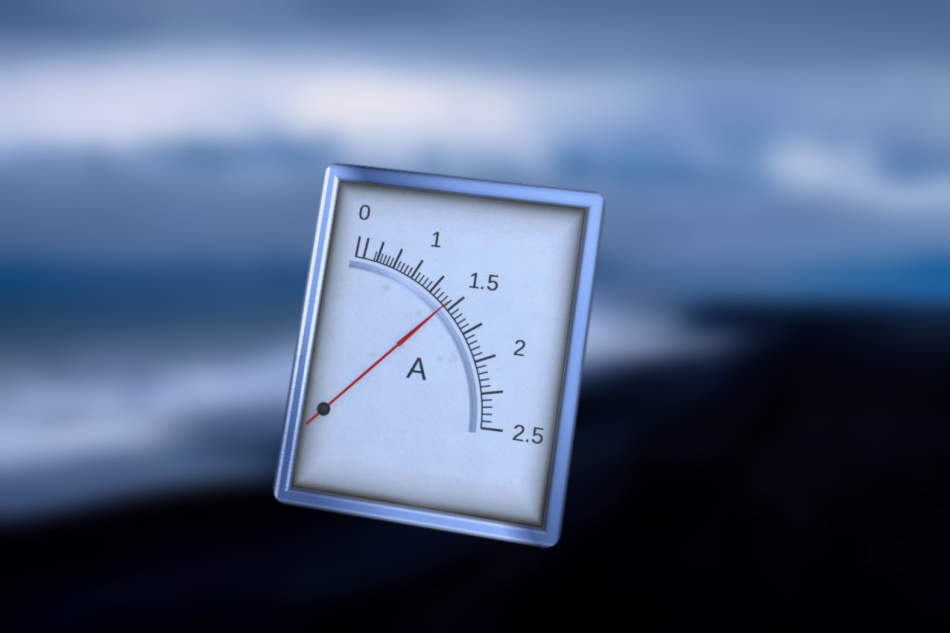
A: 1.45 A
